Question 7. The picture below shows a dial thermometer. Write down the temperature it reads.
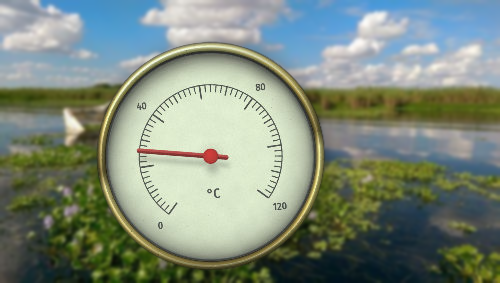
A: 26 °C
